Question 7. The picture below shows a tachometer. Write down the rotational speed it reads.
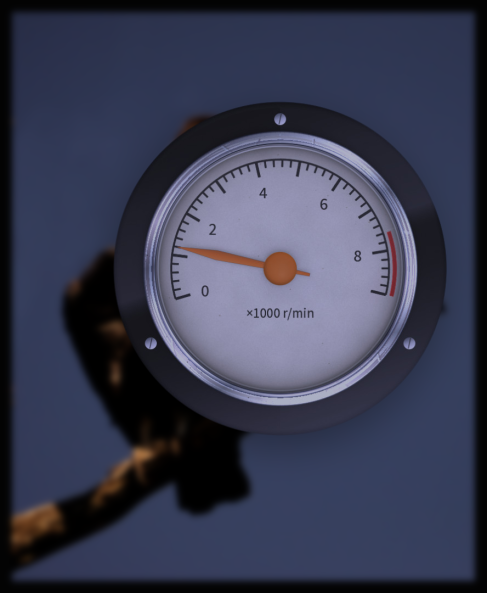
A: 1200 rpm
